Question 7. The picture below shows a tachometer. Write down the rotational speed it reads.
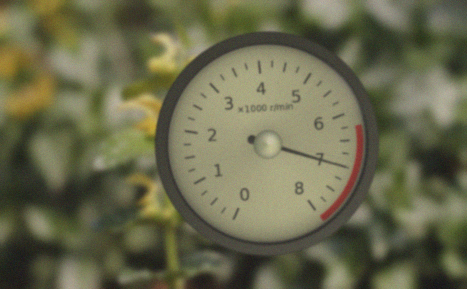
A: 7000 rpm
